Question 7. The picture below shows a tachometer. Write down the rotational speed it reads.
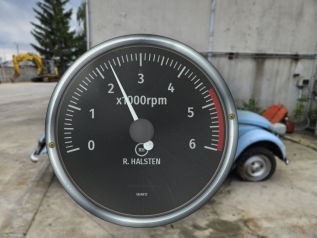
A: 2300 rpm
